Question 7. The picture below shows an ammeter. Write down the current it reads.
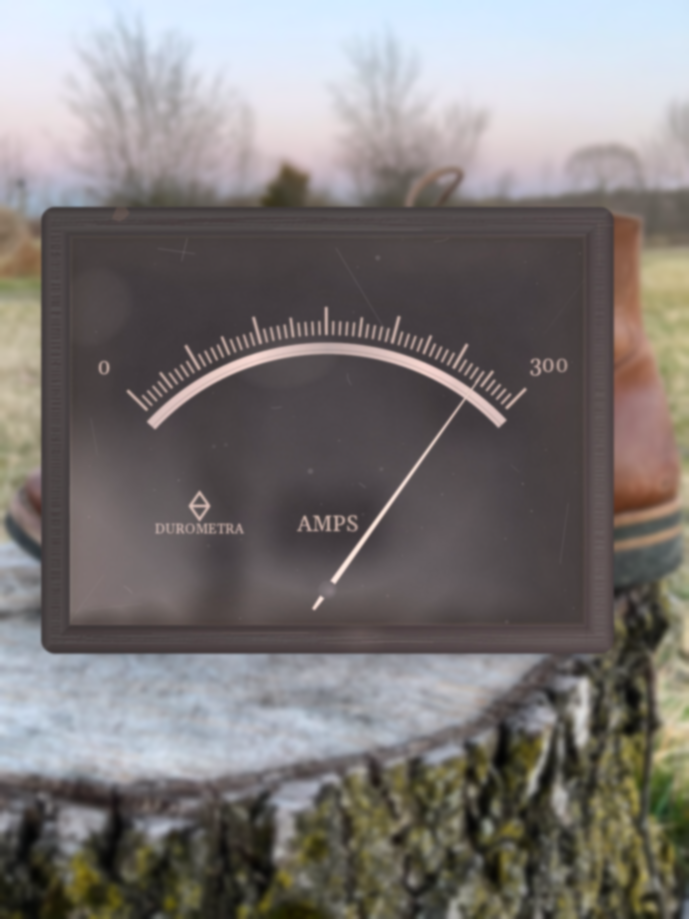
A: 270 A
